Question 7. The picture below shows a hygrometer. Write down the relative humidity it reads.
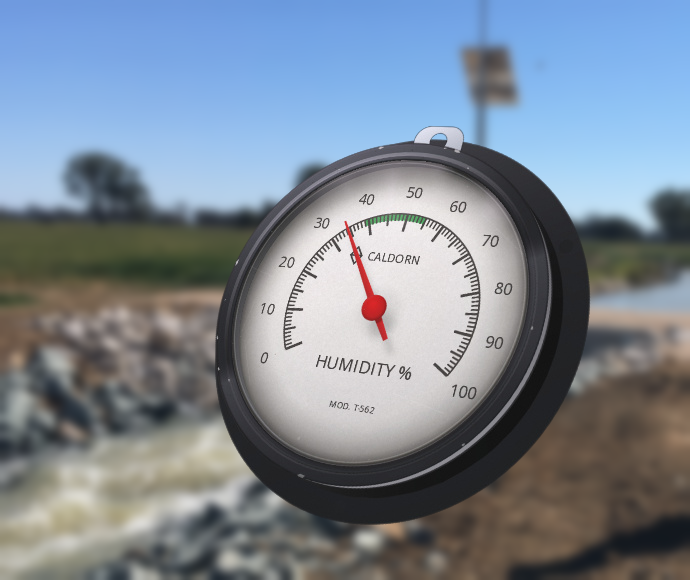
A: 35 %
